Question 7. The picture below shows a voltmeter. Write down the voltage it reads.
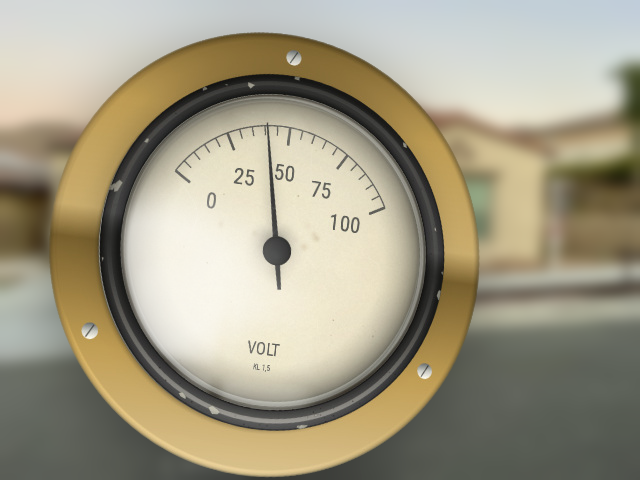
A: 40 V
